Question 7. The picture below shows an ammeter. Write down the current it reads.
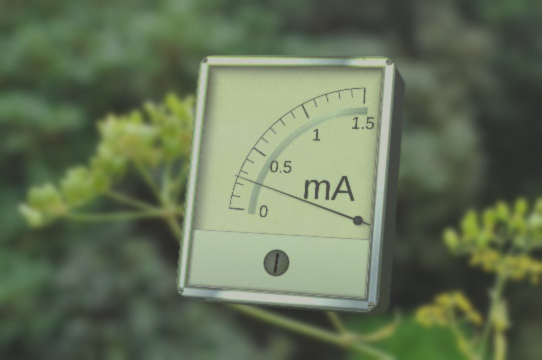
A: 0.25 mA
